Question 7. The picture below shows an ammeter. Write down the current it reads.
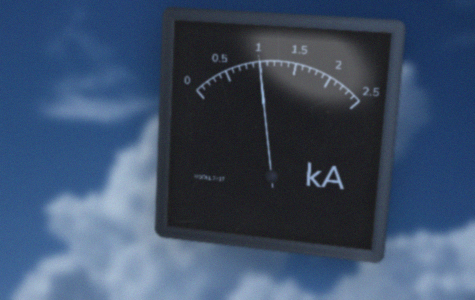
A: 1 kA
